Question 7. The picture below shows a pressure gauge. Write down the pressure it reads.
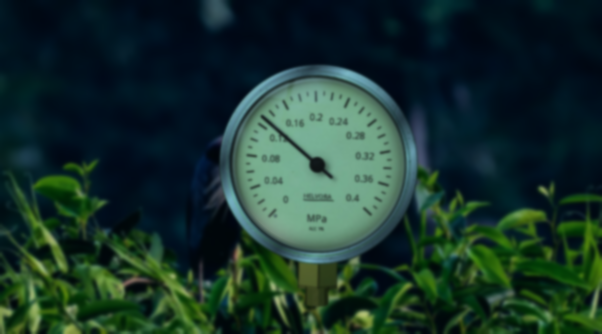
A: 0.13 MPa
